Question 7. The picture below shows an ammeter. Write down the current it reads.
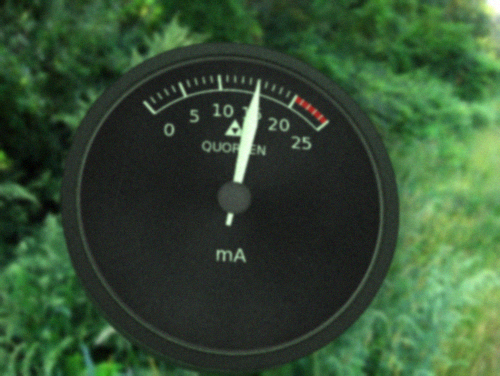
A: 15 mA
